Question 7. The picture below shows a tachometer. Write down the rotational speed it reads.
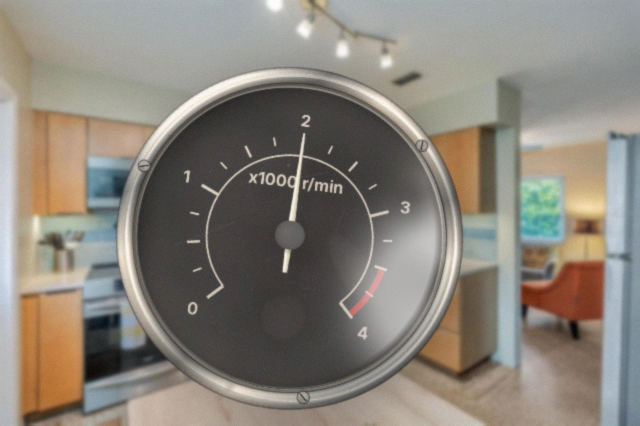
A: 2000 rpm
